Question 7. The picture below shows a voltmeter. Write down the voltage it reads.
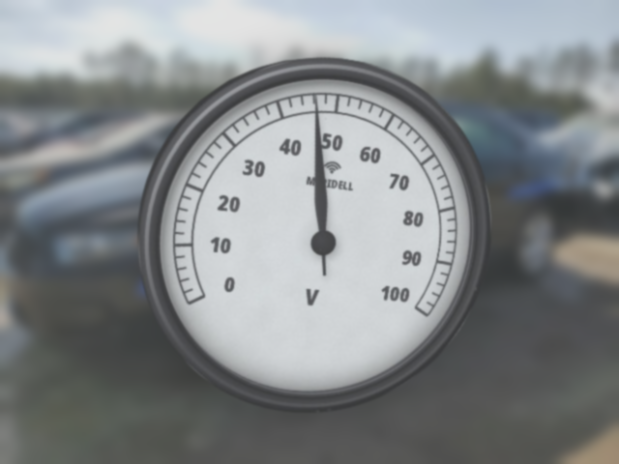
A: 46 V
